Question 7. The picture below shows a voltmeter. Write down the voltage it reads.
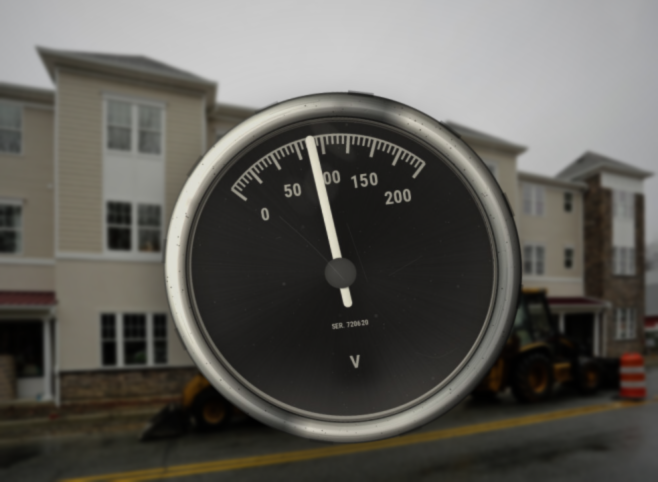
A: 90 V
